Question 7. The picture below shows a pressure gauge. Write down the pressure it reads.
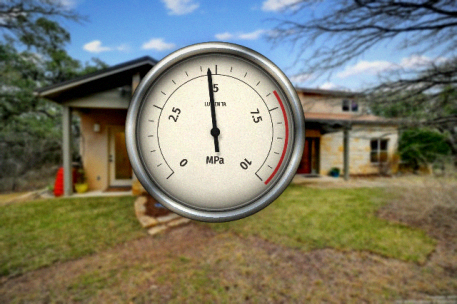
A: 4.75 MPa
